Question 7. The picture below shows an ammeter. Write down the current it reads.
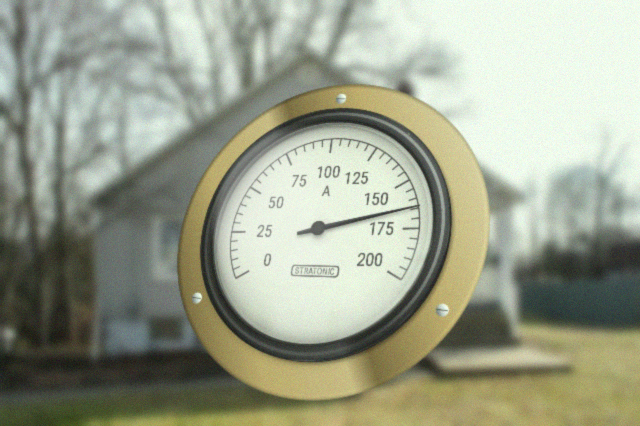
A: 165 A
